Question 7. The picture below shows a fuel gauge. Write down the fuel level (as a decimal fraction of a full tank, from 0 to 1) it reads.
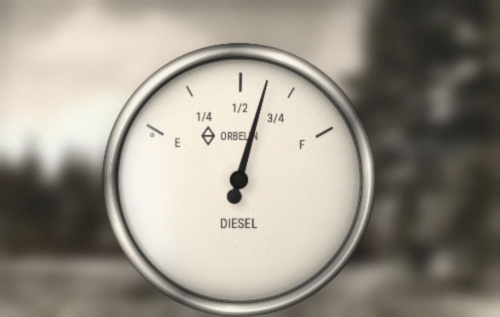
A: 0.625
